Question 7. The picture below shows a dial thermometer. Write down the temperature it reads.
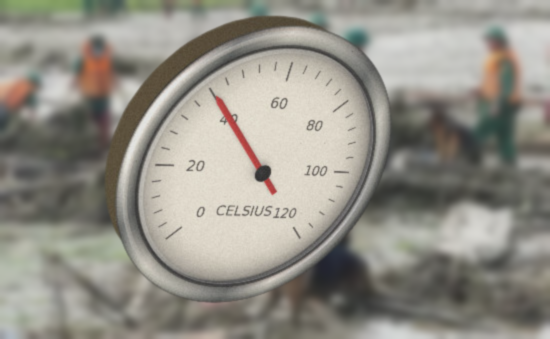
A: 40 °C
